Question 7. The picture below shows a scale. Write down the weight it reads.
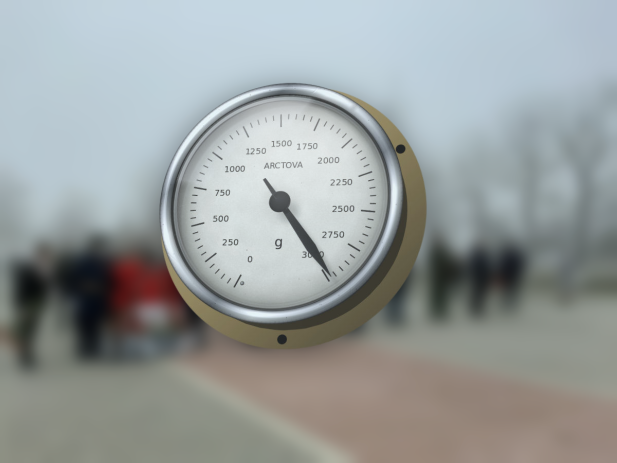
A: 2975 g
